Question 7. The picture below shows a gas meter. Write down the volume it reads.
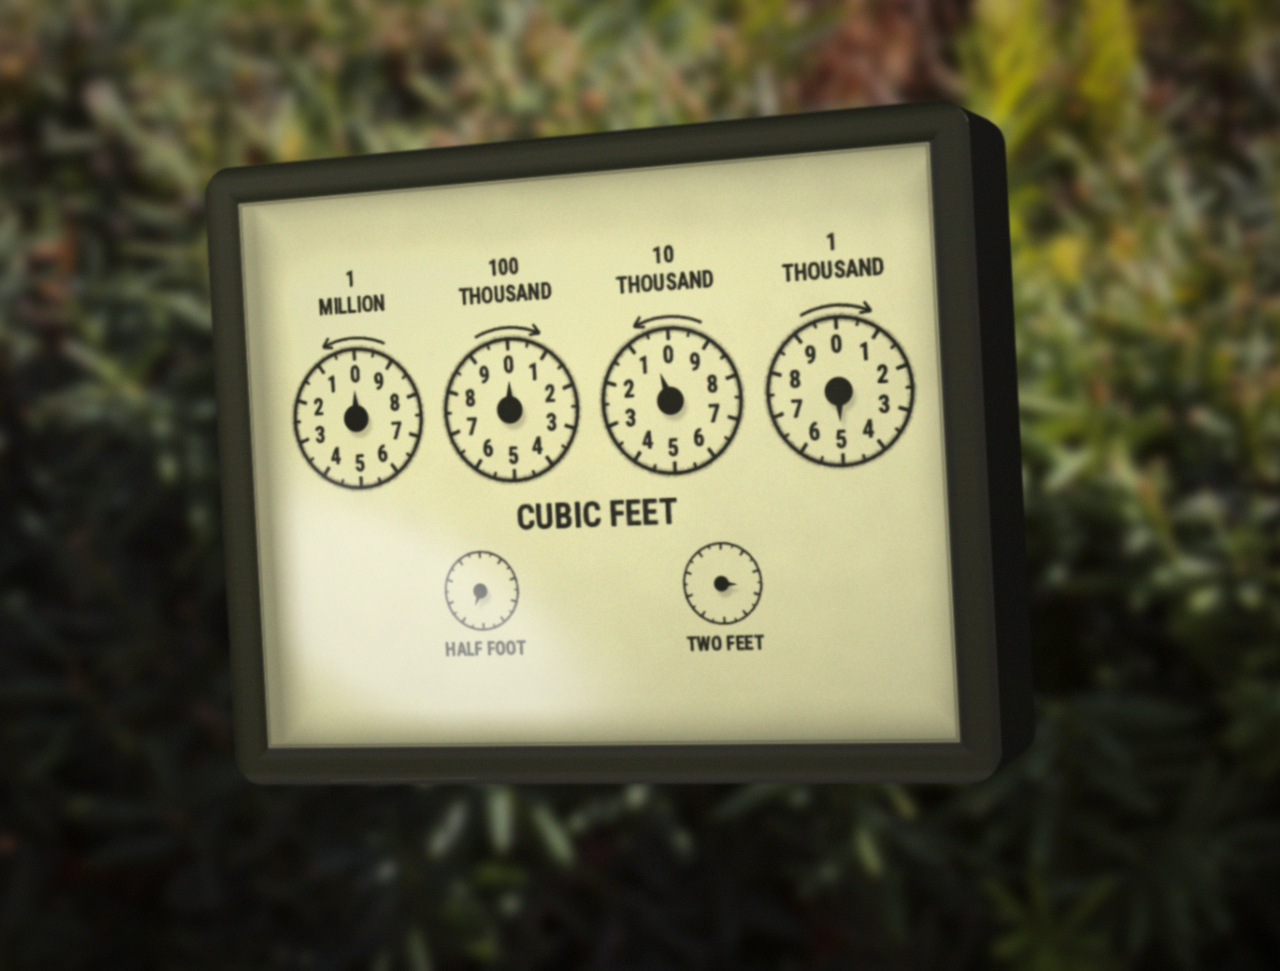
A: 500 ft³
